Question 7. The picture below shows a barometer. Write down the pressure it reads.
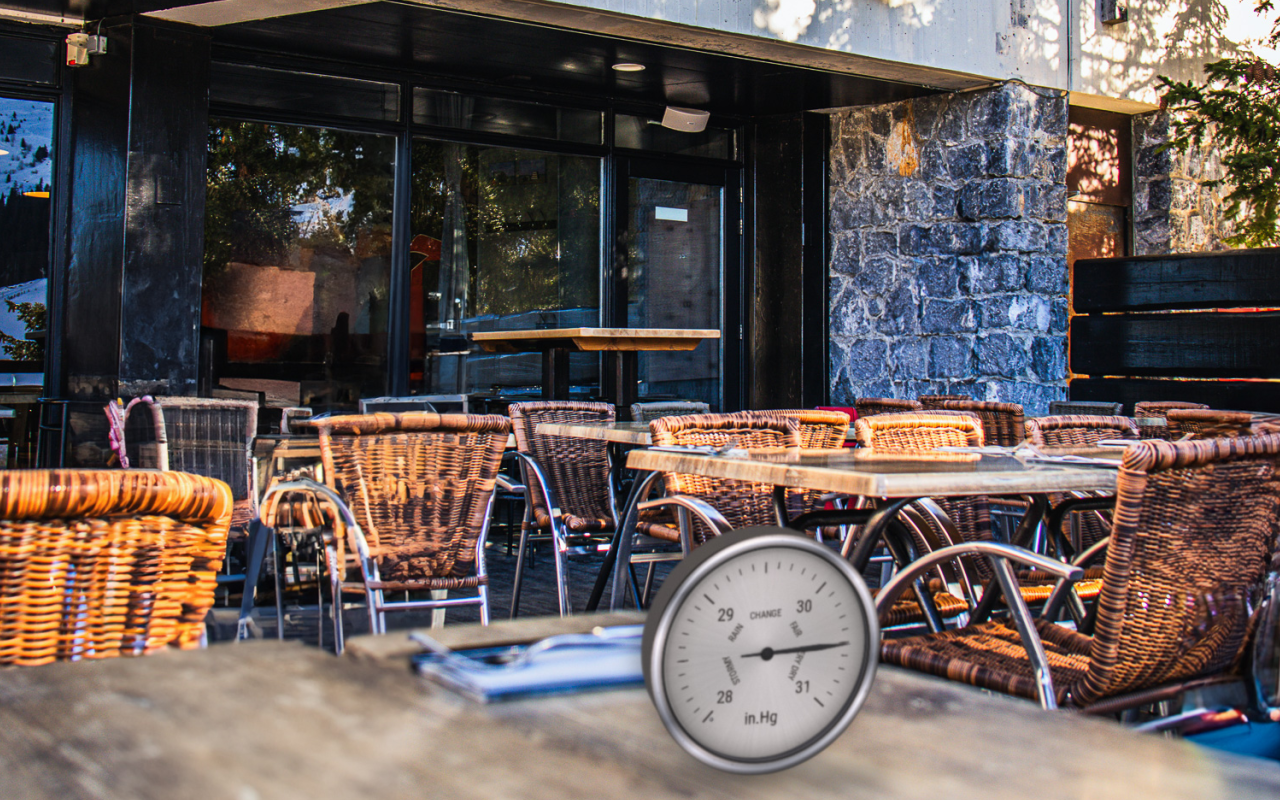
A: 30.5 inHg
